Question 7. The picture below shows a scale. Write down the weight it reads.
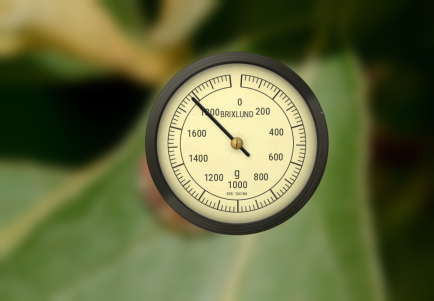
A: 1780 g
